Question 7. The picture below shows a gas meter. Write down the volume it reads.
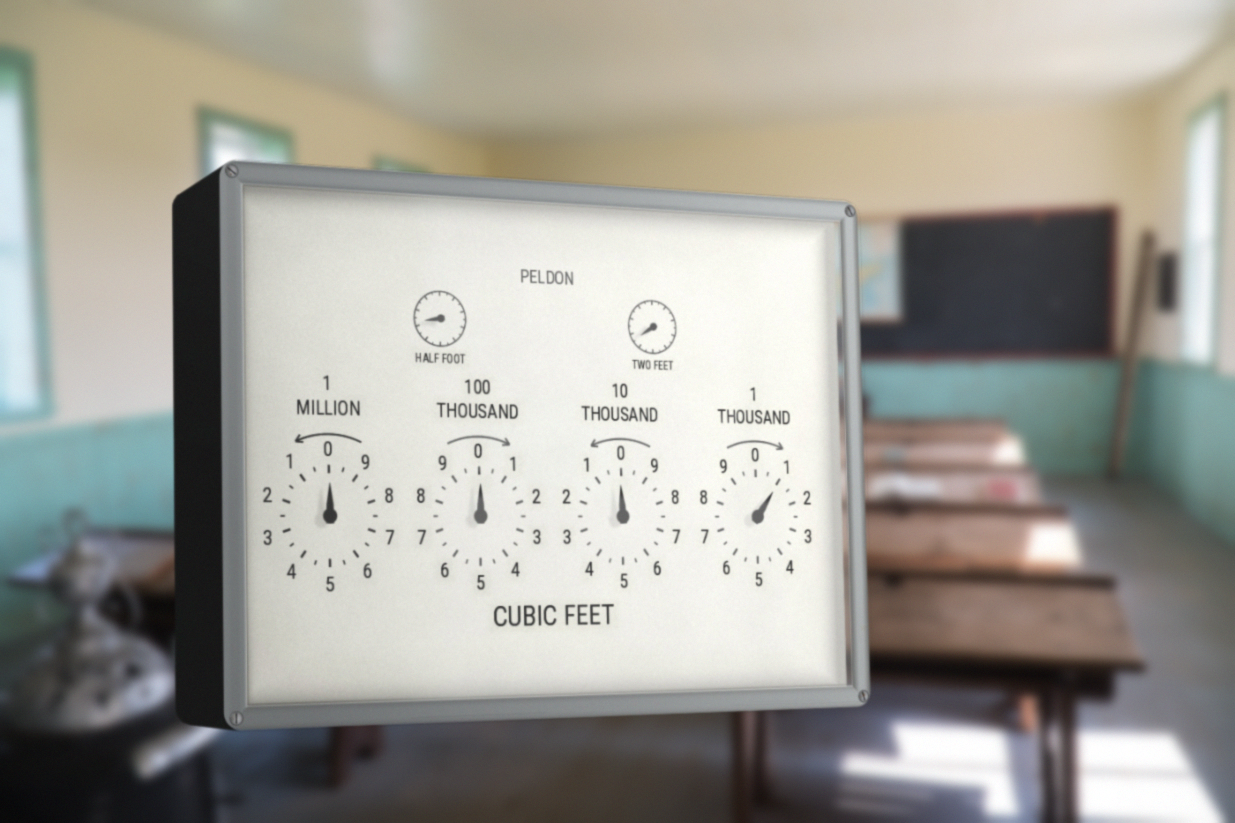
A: 100 ft³
